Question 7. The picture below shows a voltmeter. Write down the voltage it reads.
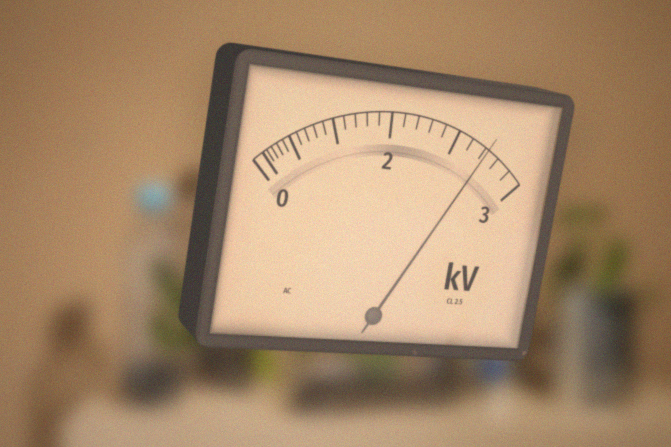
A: 2.7 kV
